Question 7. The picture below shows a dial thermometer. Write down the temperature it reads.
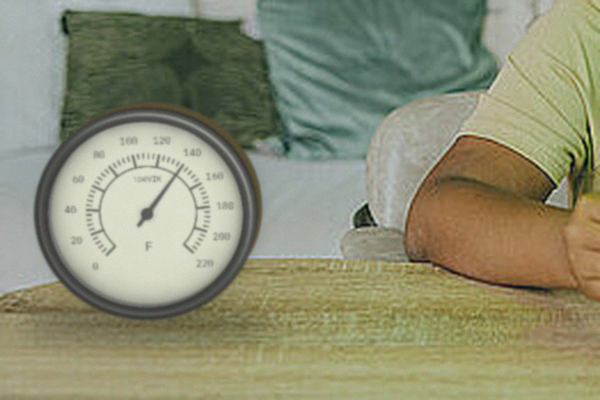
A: 140 °F
